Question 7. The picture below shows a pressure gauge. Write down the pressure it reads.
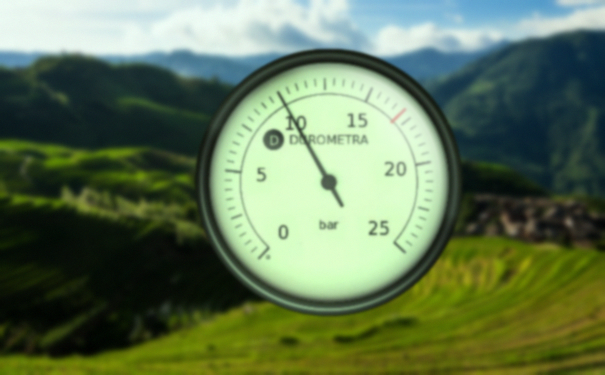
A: 10 bar
